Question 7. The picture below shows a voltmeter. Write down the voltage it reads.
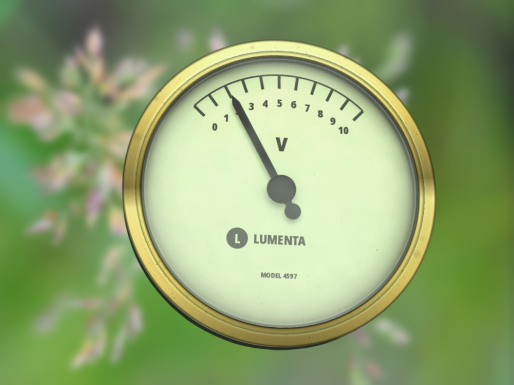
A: 2 V
